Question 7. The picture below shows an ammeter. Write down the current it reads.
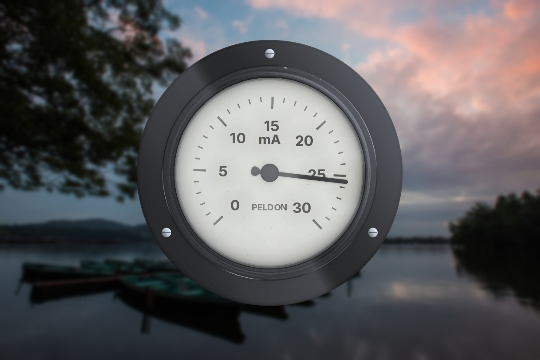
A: 25.5 mA
